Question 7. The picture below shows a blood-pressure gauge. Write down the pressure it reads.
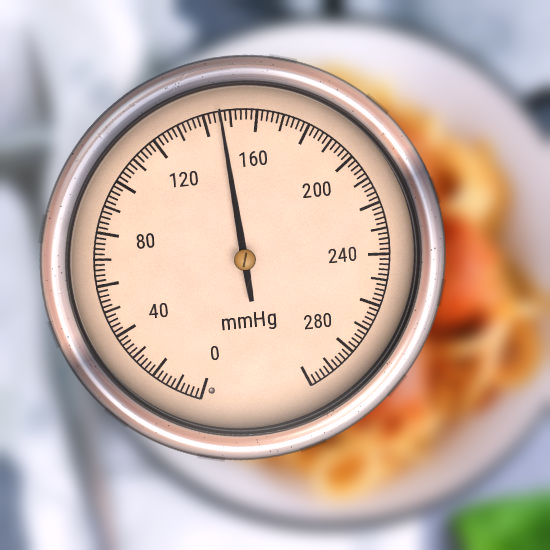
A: 146 mmHg
